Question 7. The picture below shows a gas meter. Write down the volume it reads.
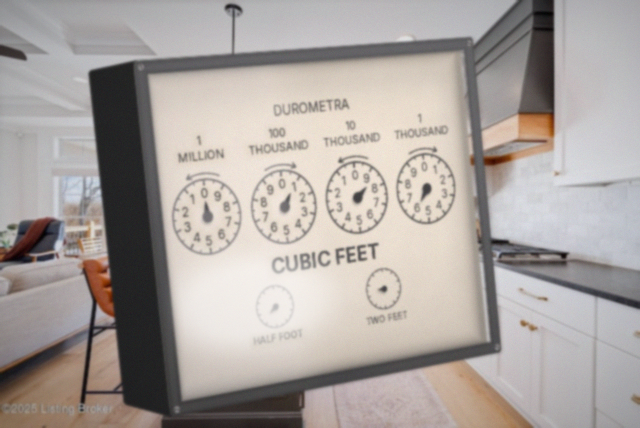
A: 8600 ft³
